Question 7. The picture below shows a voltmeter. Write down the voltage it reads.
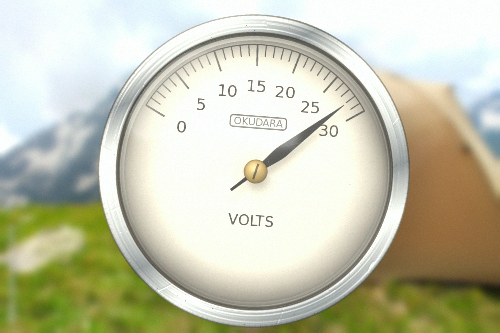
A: 28 V
